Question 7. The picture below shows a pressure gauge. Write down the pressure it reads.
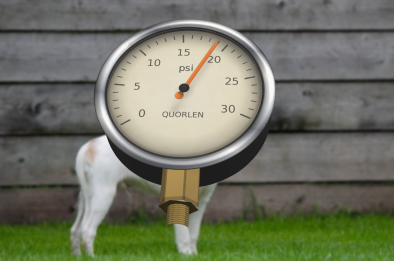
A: 19 psi
